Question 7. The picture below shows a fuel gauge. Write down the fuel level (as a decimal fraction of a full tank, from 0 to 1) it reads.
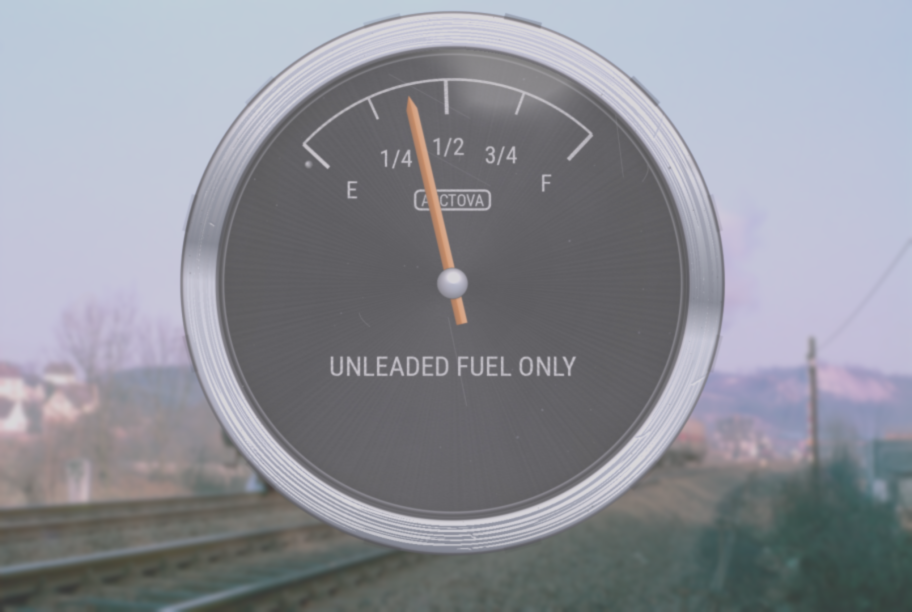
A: 0.375
